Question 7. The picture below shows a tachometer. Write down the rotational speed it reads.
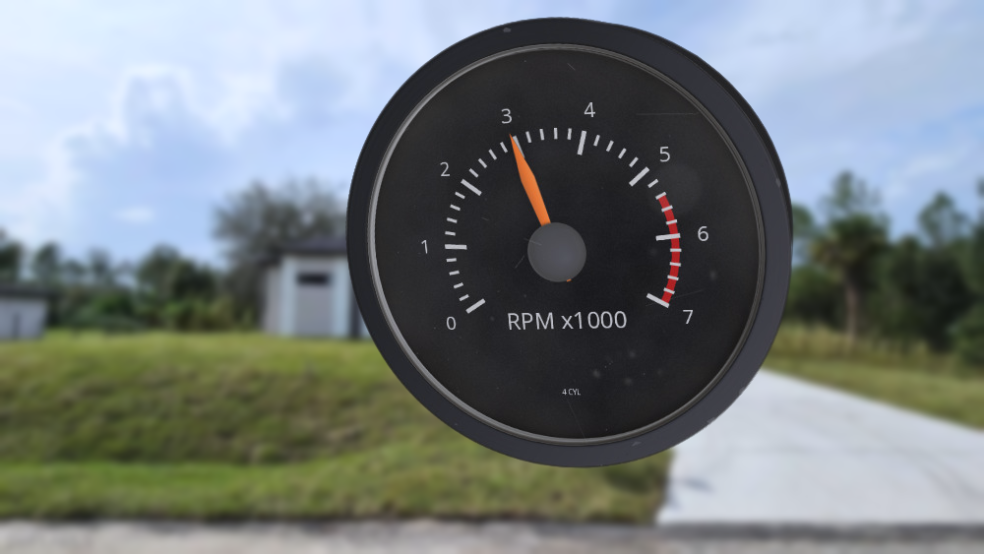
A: 3000 rpm
